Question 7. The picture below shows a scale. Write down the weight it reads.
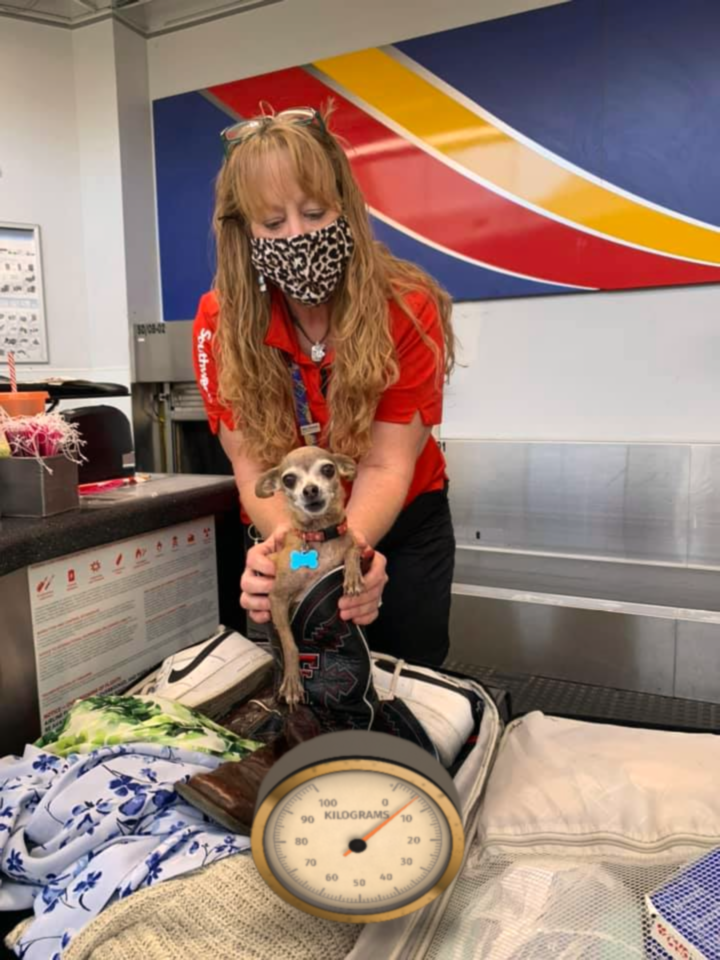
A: 5 kg
